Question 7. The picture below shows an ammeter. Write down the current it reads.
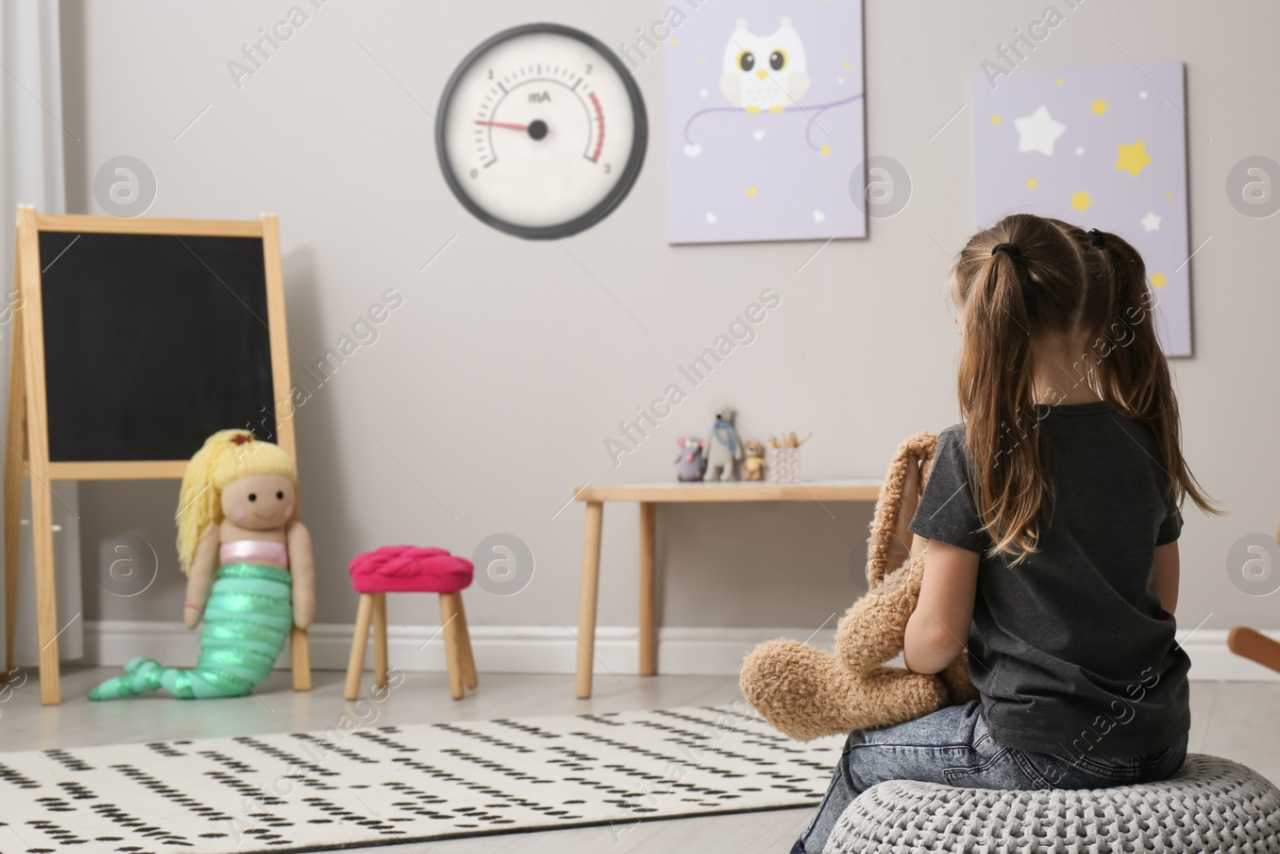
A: 0.5 mA
